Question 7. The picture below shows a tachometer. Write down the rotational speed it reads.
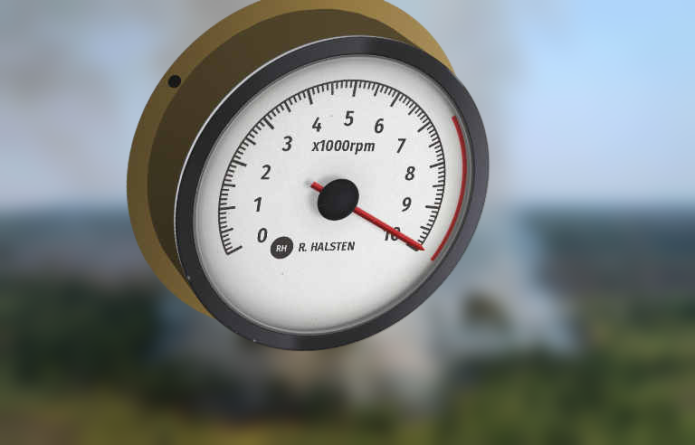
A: 9900 rpm
